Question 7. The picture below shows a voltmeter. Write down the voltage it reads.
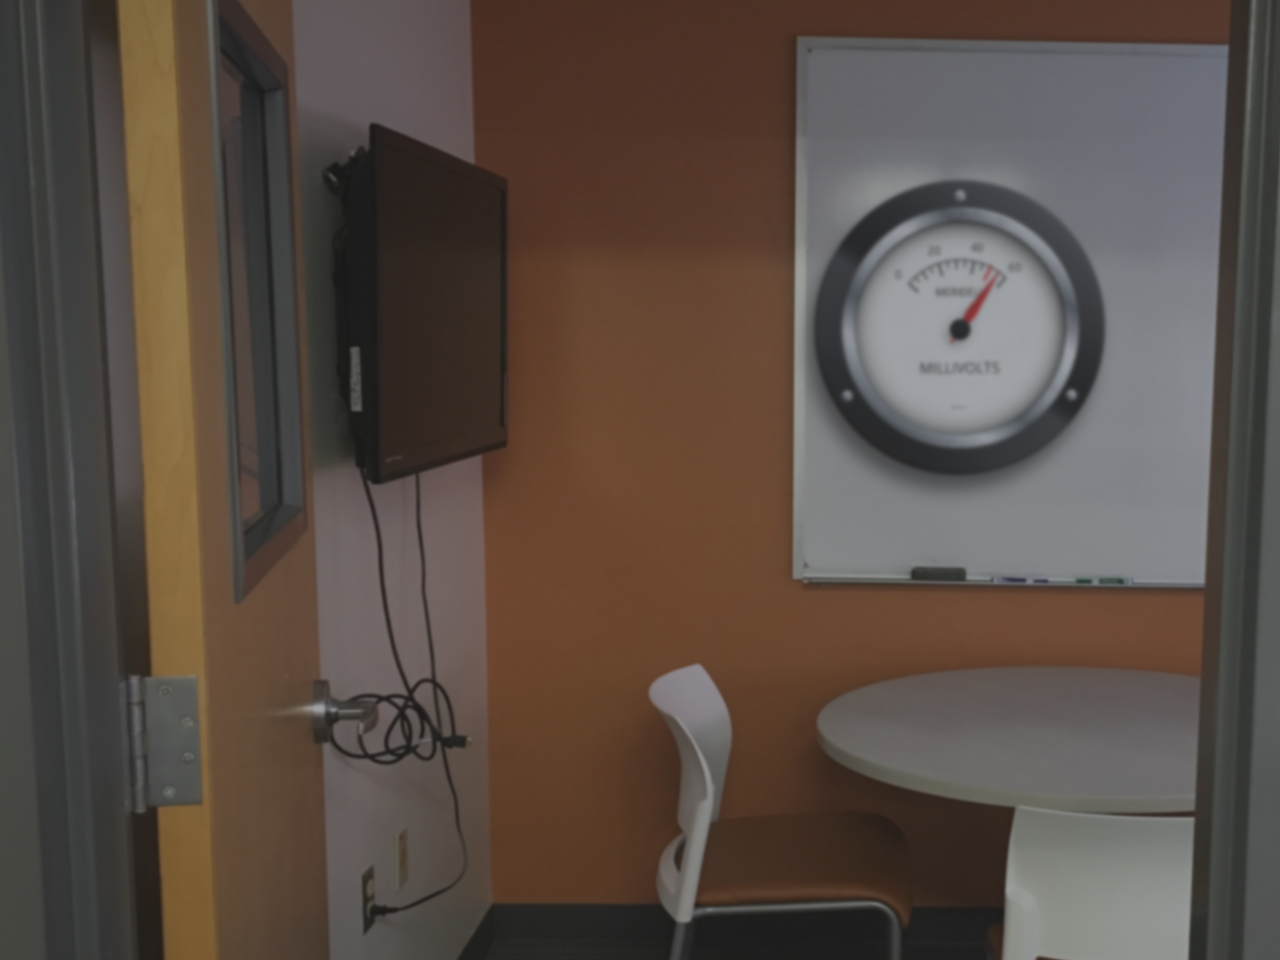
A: 55 mV
